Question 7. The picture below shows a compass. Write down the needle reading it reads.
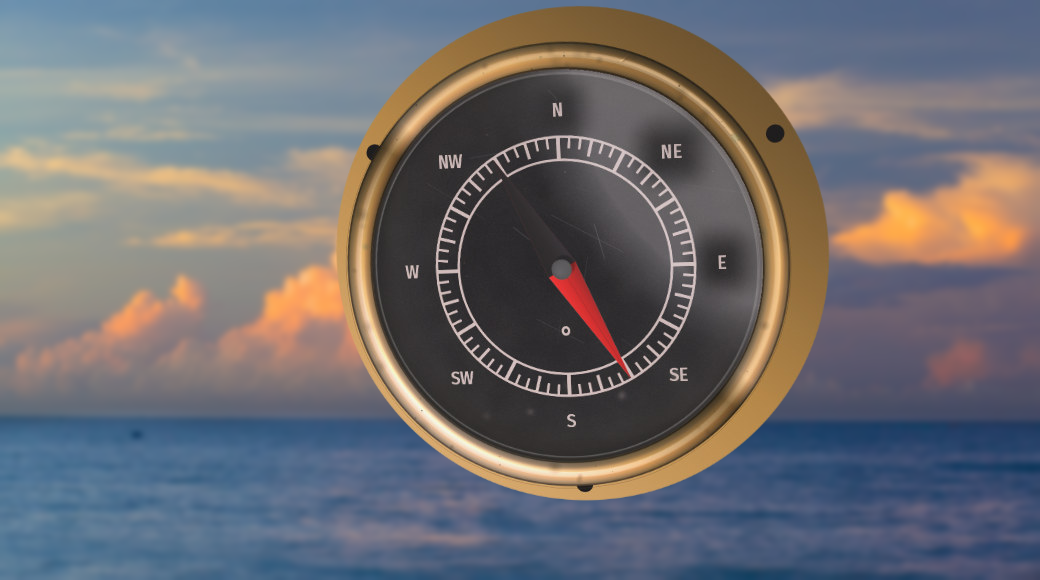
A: 150 °
